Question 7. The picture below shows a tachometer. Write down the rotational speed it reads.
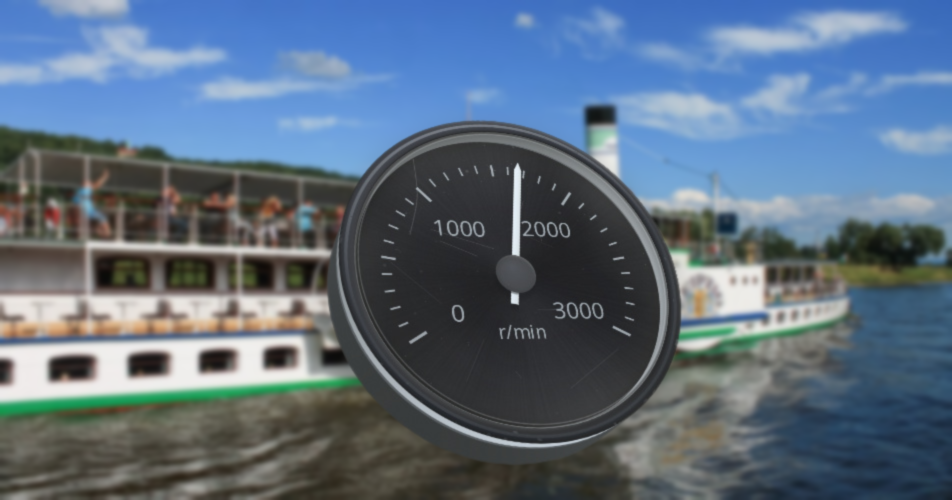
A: 1650 rpm
